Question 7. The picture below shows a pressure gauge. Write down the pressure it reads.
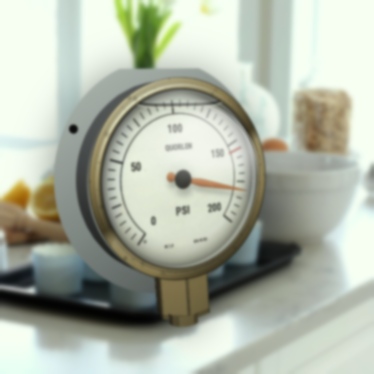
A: 180 psi
